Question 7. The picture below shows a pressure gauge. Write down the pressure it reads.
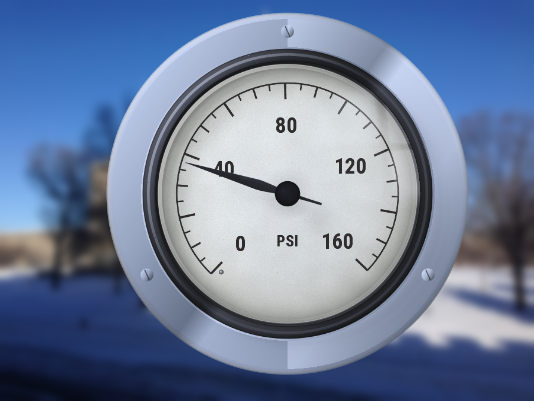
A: 37.5 psi
